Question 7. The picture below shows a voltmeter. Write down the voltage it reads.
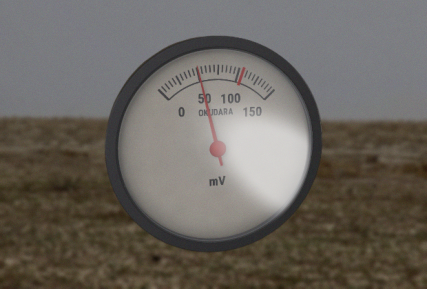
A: 50 mV
